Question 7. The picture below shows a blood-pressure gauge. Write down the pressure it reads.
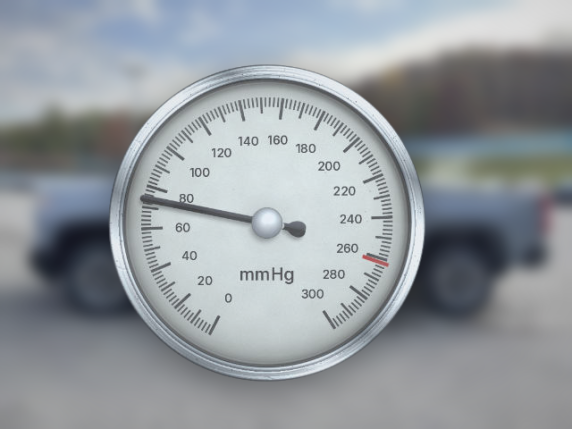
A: 74 mmHg
